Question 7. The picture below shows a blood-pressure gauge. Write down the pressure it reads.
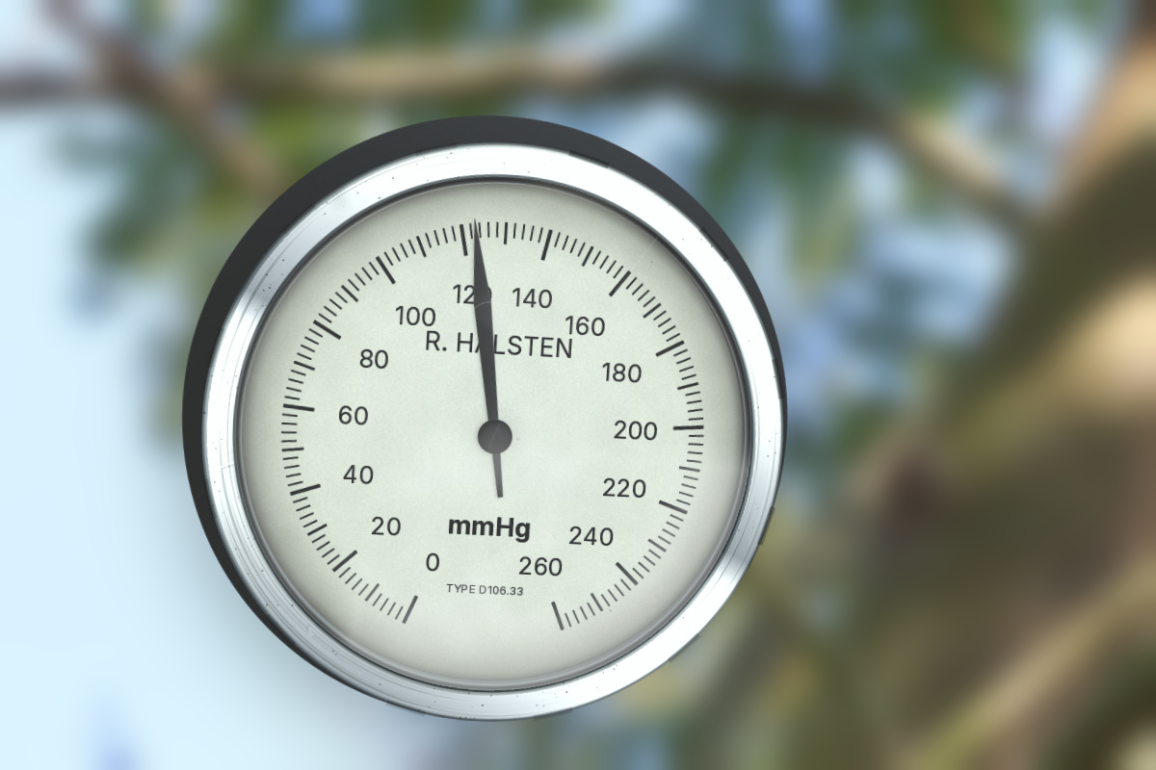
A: 123 mmHg
